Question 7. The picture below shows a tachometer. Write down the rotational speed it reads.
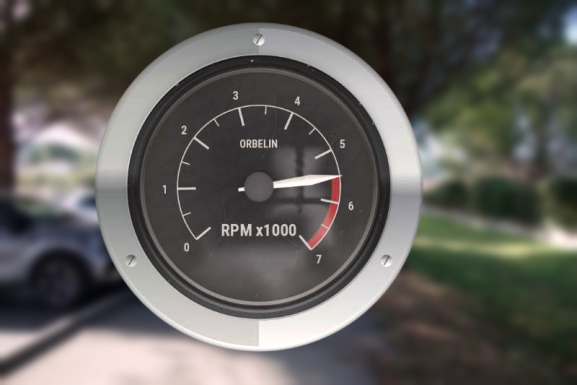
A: 5500 rpm
